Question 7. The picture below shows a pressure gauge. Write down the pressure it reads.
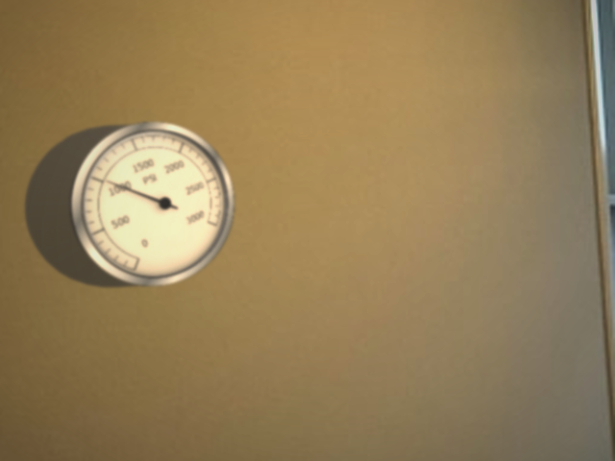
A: 1000 psi
